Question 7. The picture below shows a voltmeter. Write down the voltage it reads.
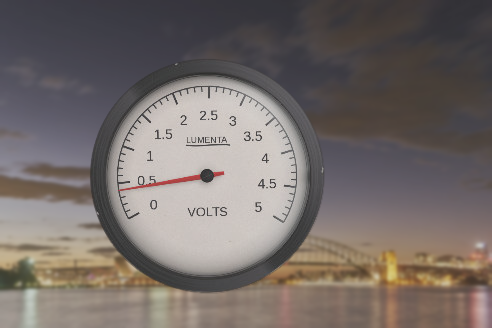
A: 0.4 V
